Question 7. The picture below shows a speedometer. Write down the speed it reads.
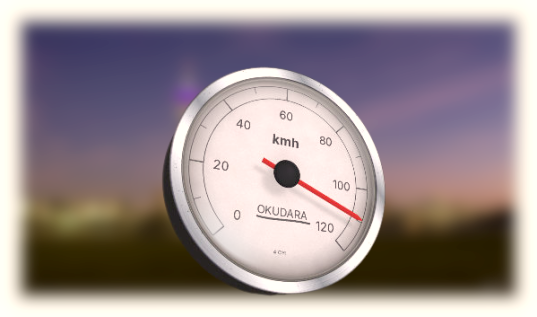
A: 110 km/h
